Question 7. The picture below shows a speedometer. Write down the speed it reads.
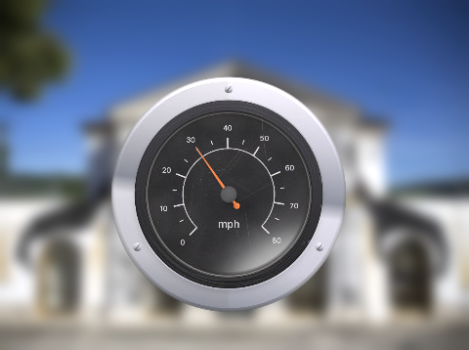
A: 30 mph
